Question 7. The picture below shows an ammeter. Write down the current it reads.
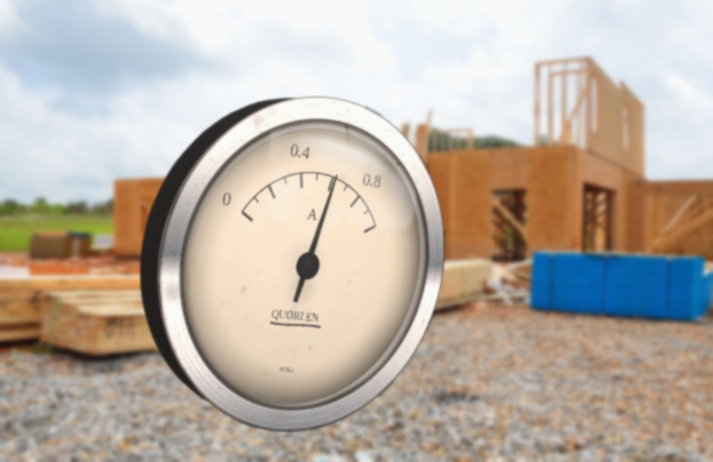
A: 0.6 A
